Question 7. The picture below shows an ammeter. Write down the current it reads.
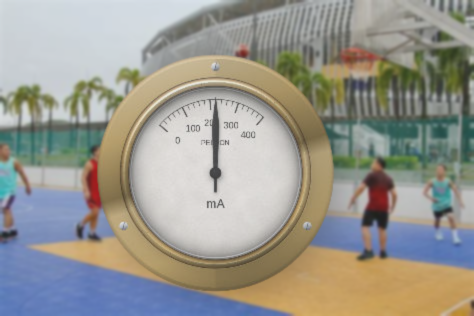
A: 220 mA
